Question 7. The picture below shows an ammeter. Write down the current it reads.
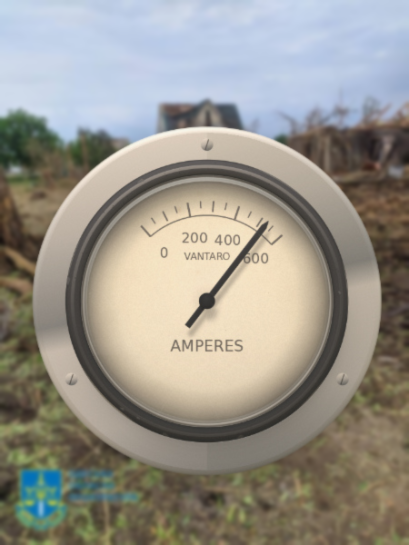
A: 525 A
